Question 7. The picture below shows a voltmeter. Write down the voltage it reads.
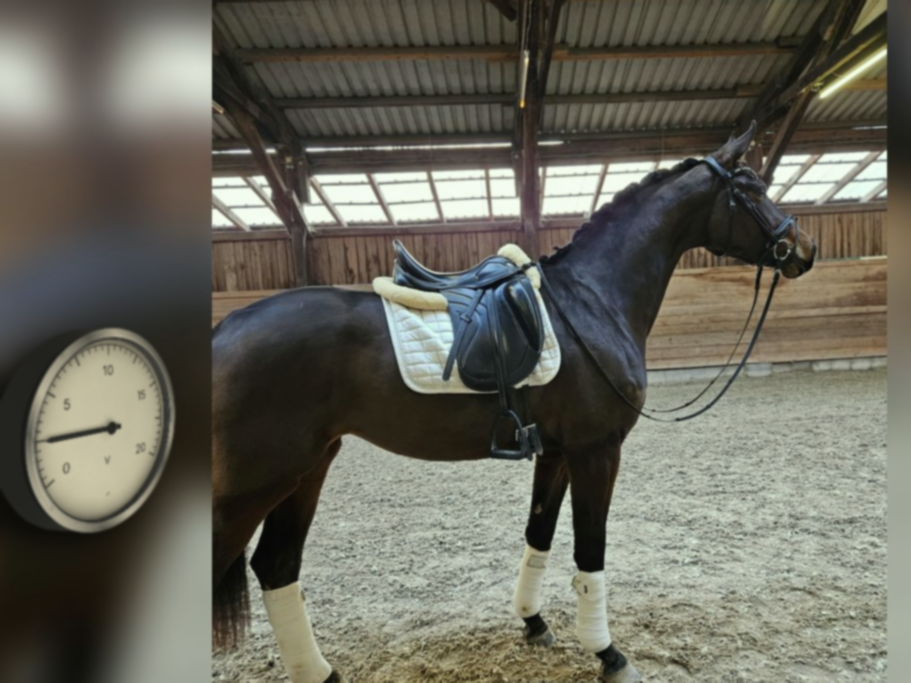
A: 2.5 V
